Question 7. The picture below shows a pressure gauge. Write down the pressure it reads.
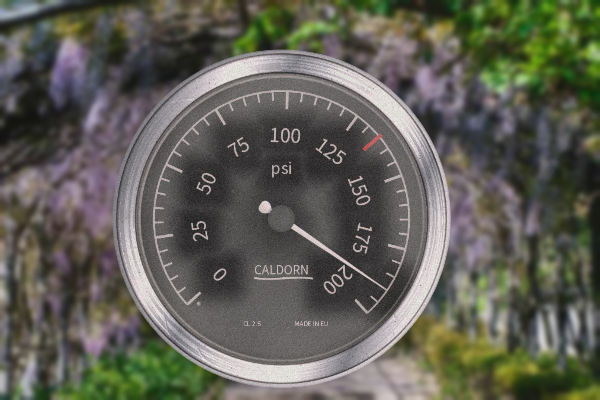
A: 190 psi
